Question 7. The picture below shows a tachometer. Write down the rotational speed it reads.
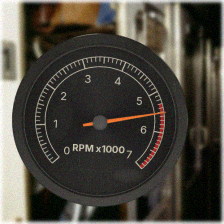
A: 5500 rpm
